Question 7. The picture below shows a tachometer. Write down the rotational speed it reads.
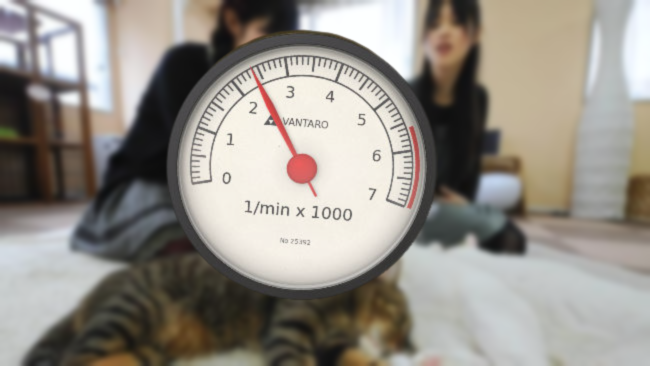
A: 2400 rpm
